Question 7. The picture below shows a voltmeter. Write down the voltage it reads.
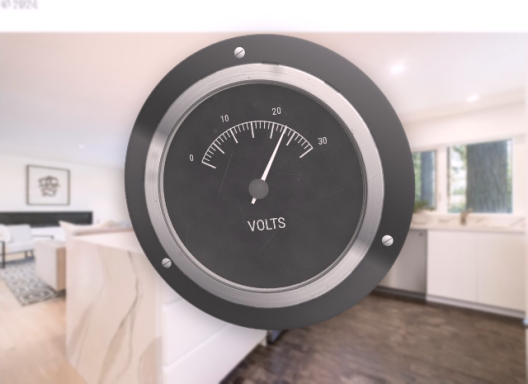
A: 23 V
